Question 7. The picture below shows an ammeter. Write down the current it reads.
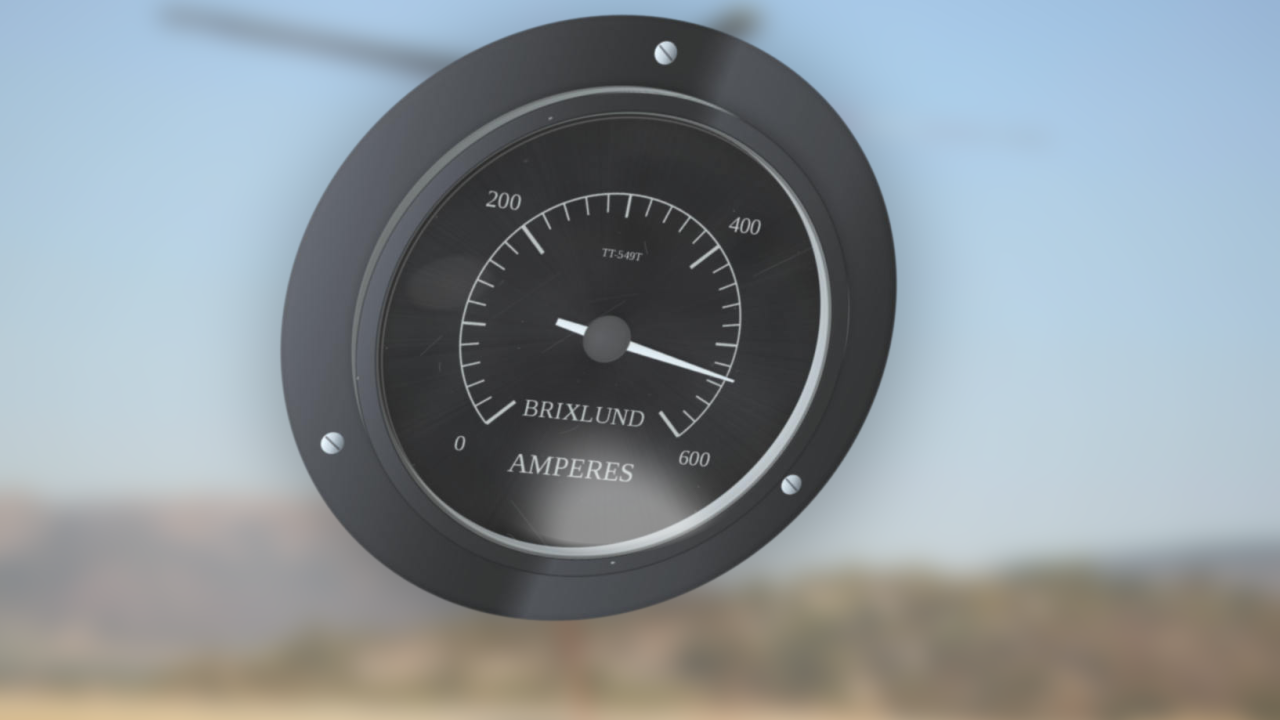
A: 530 A
